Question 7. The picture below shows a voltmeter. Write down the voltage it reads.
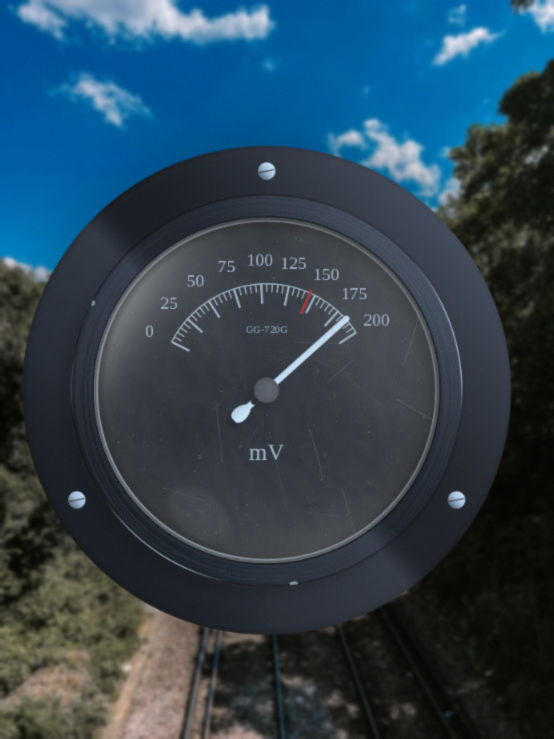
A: 185 mV
